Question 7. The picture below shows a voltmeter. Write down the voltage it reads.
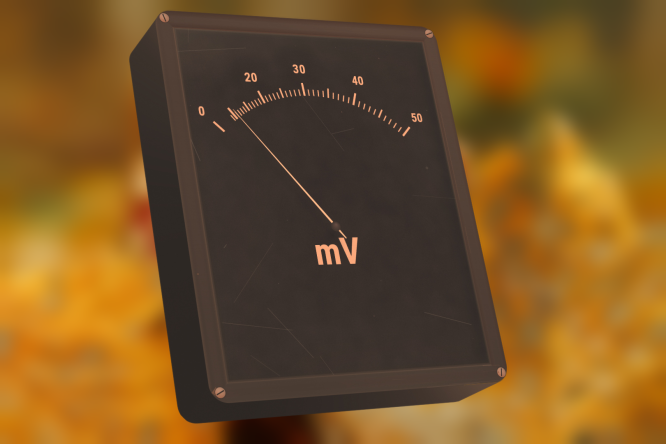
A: 10 mV
